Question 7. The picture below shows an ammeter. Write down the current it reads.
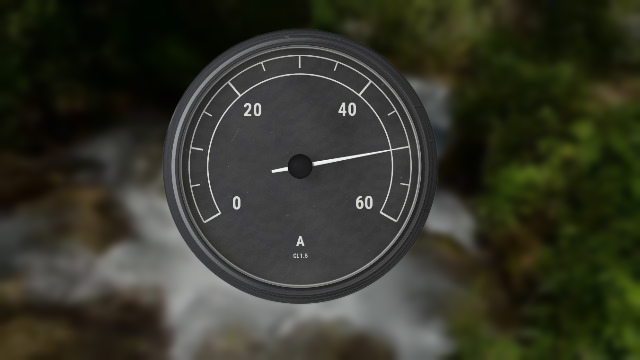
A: 50 A
